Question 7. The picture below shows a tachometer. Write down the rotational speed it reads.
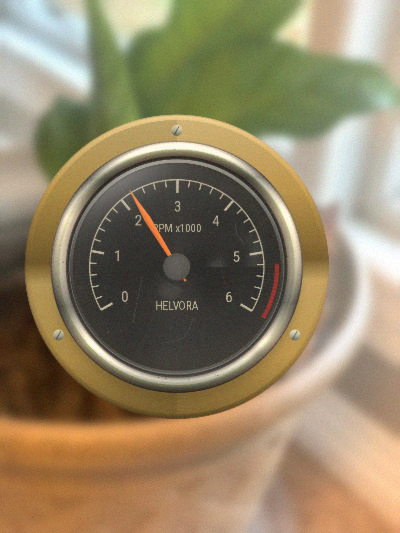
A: 2200 rpm
